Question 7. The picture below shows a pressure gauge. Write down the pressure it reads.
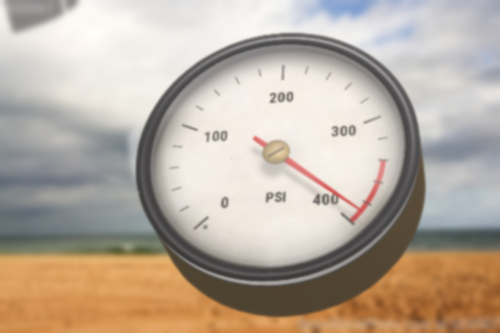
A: 390 psi
